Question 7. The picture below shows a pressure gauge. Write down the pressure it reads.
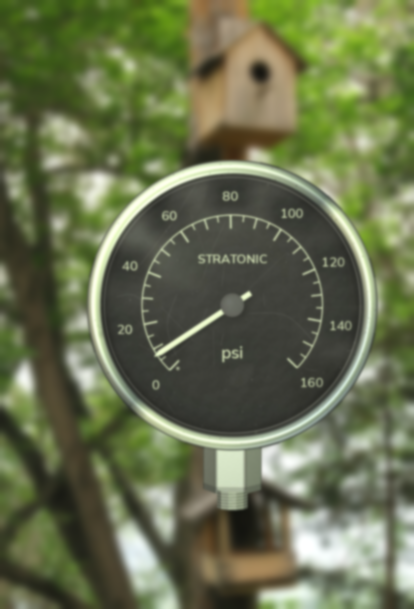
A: 7.5 psi
